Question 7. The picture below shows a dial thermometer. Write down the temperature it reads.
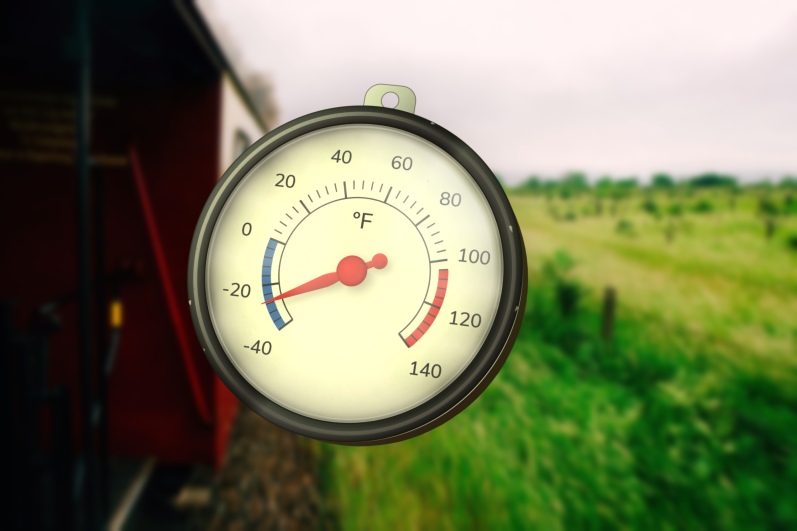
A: -28 °F
